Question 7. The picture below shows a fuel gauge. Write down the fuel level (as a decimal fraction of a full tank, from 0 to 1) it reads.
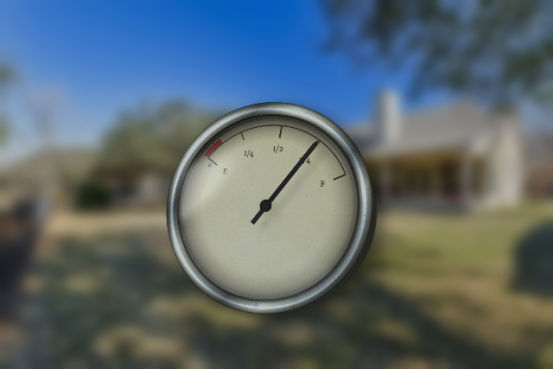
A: 0.75
